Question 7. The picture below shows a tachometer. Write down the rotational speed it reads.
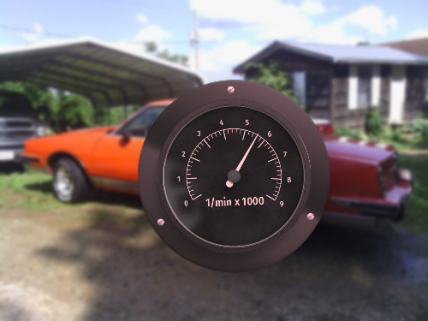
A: 5600 rpm
